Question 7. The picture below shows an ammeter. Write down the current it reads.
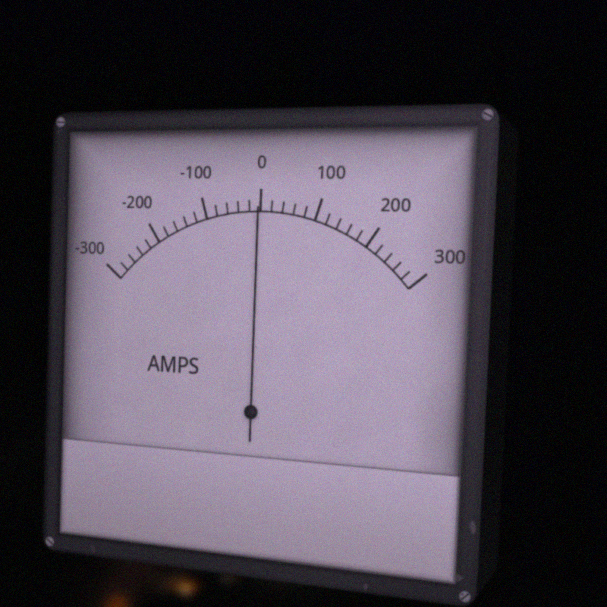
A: 0 A
